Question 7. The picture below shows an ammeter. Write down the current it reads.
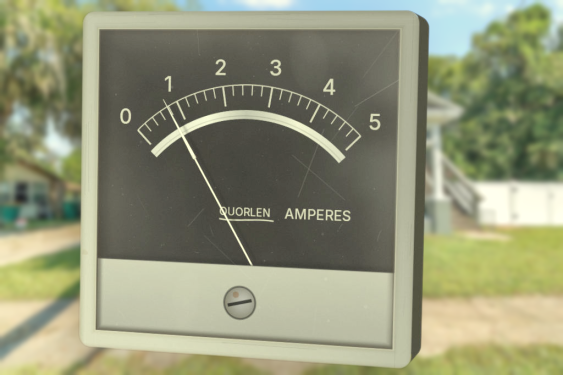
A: 0.8 A
